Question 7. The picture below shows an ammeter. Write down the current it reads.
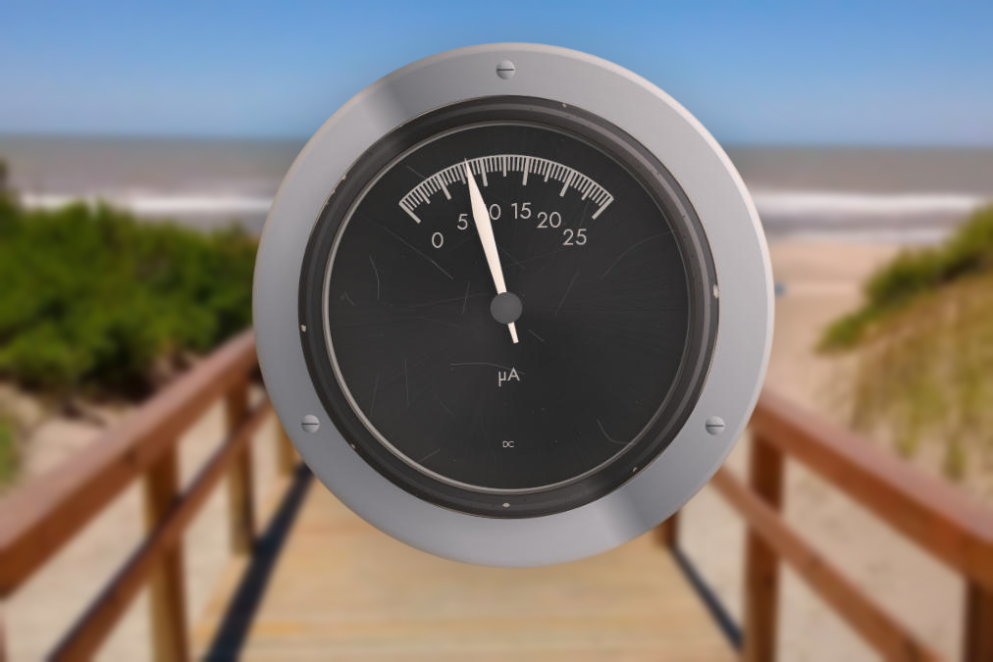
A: 8.5 µA
